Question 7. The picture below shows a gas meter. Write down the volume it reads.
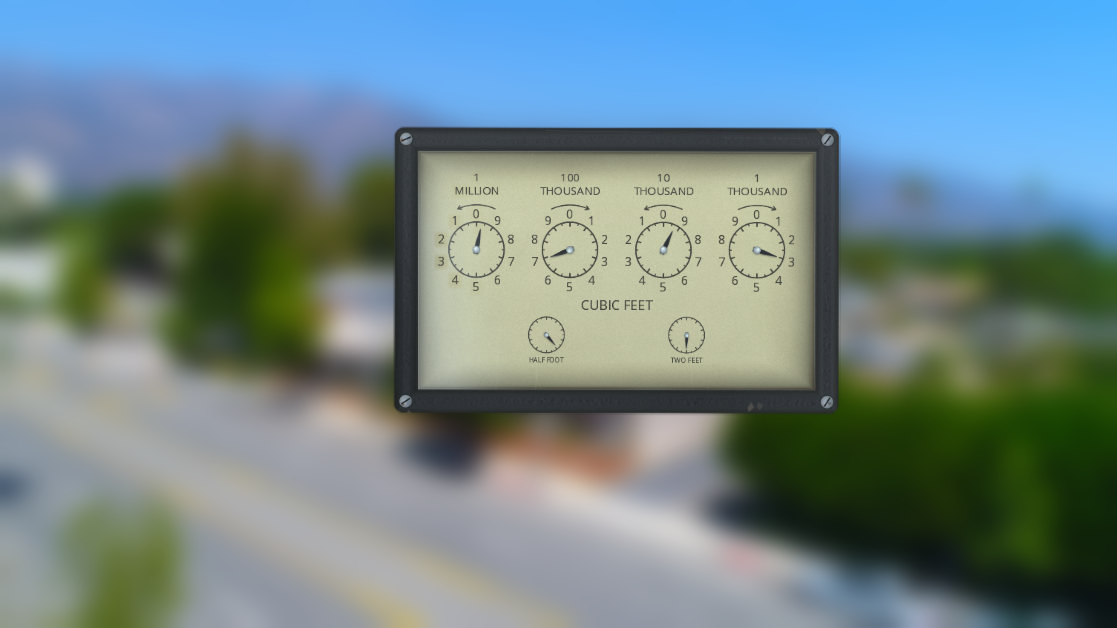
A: 969300 ft³
